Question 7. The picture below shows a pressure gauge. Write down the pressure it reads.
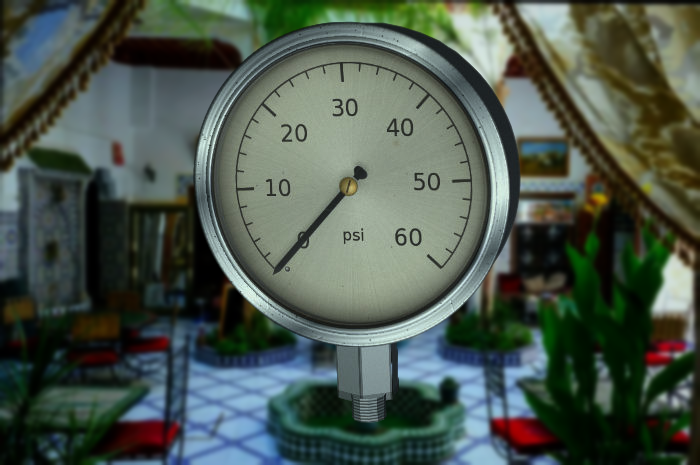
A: 0 psi
